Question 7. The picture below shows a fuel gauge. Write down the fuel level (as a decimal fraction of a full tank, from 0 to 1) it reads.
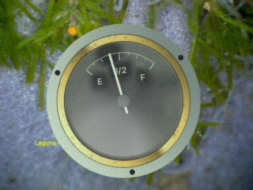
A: 0.375
